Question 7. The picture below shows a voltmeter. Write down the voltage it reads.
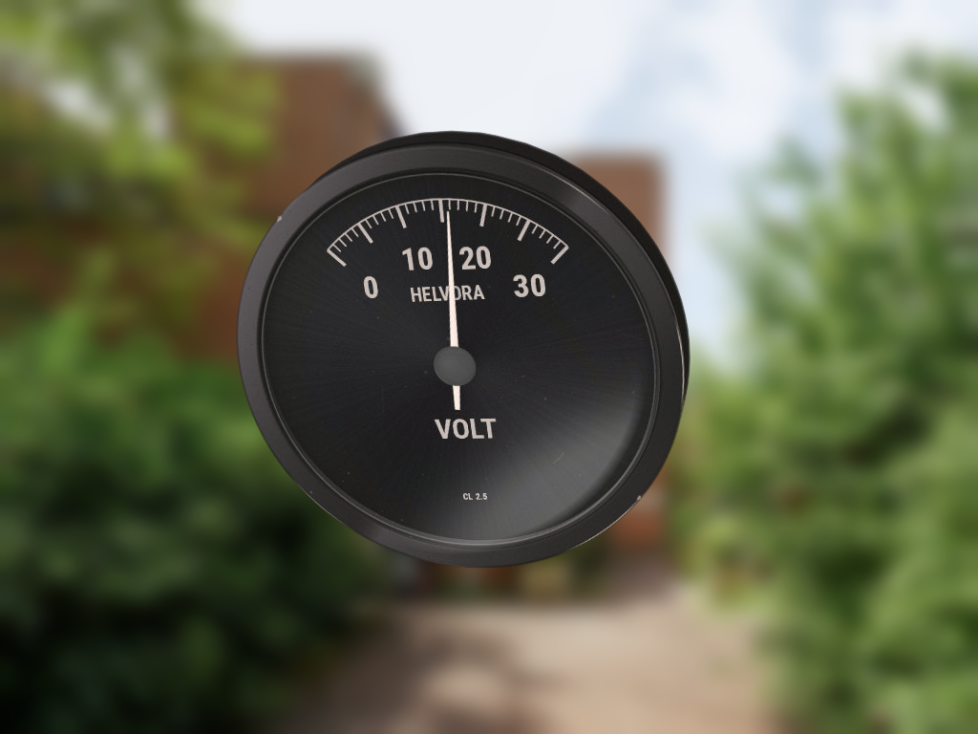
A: 16 V
